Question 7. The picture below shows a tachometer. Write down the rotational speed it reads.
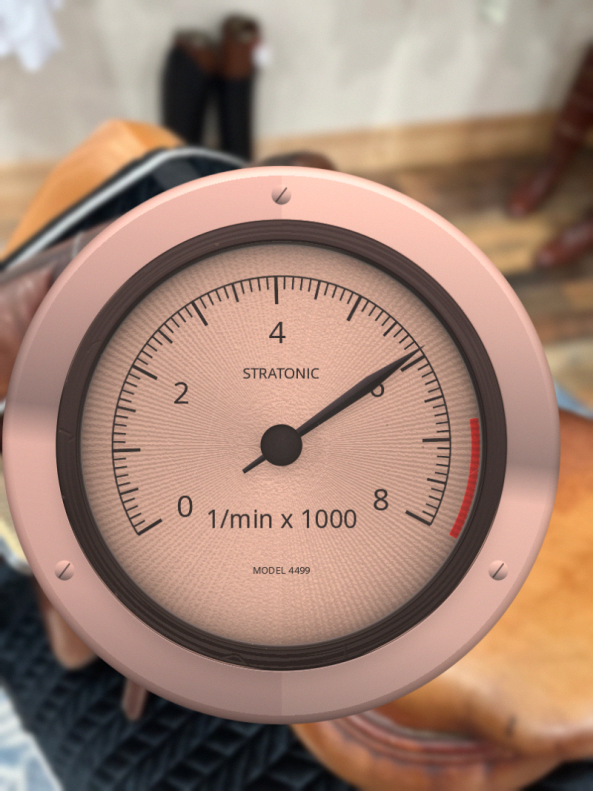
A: 5900 rpm
